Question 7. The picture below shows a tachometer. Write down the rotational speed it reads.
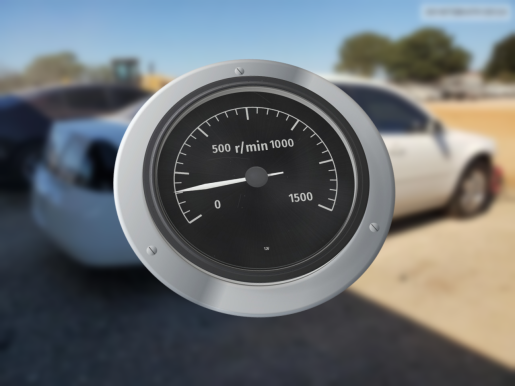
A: 150 rpm
